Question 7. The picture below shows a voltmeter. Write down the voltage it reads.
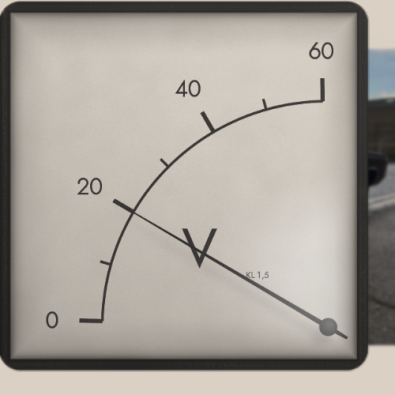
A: 20 V
